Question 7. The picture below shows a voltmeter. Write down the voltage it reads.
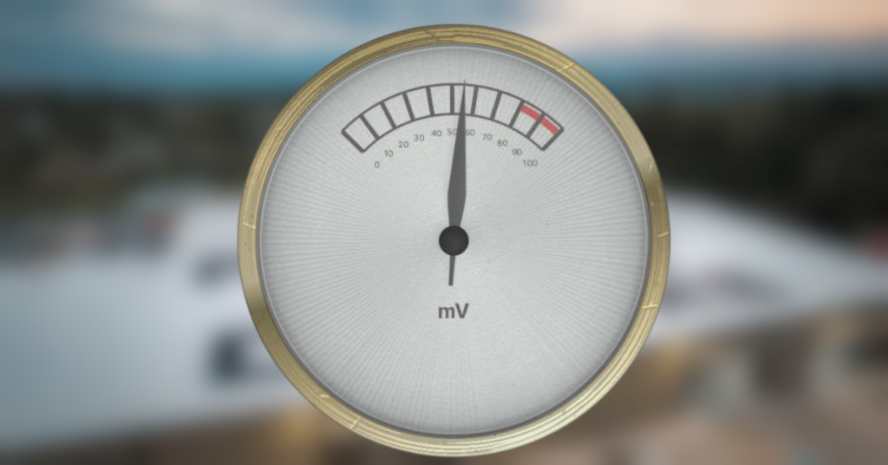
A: 55 mV
